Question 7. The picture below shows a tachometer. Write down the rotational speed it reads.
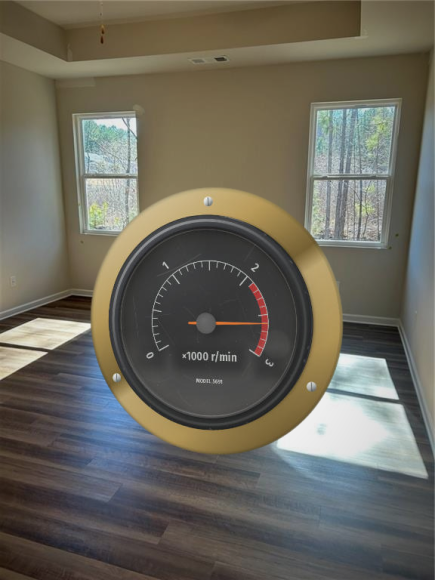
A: 2600 rpm
